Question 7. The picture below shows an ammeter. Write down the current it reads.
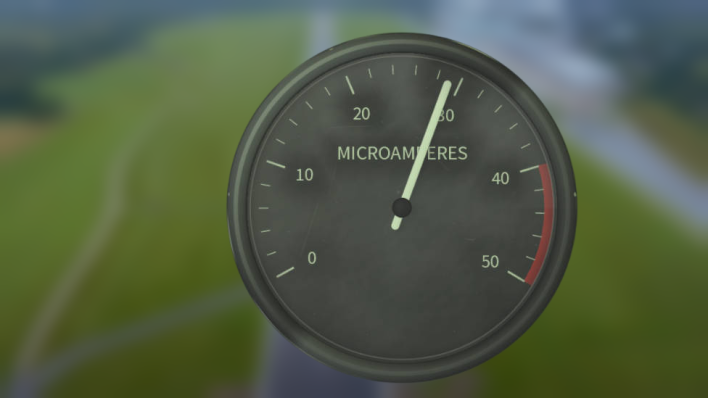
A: 29 µA
